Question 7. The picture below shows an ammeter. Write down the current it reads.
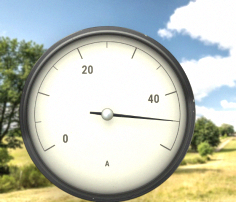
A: 45 A
